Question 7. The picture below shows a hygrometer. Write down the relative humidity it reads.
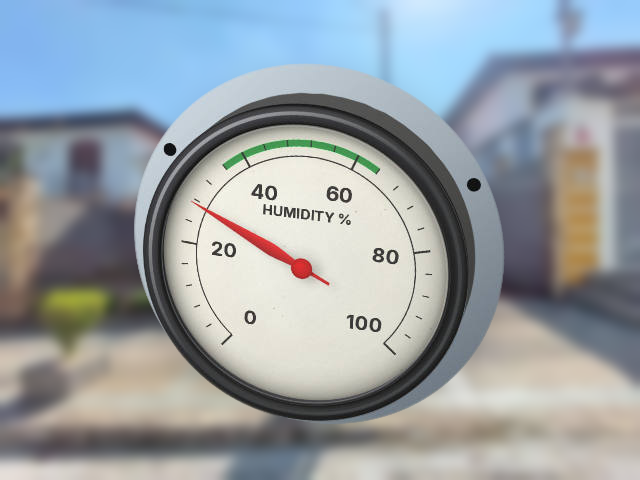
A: 28 %
